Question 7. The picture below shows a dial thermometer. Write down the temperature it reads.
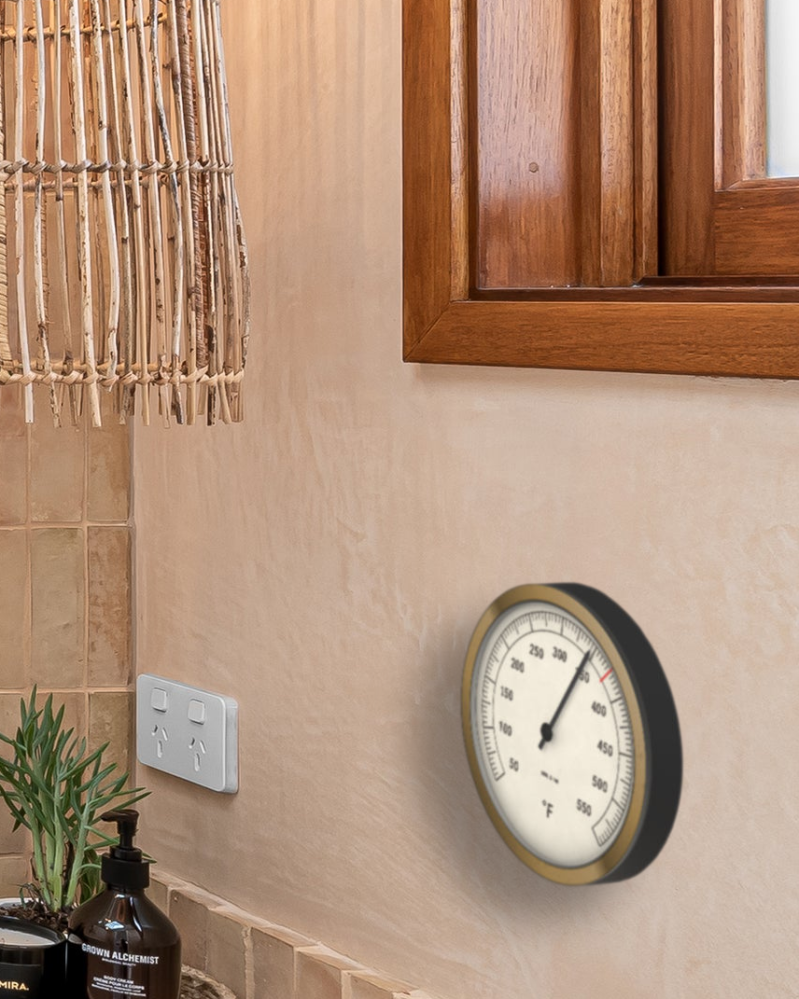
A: 350 °F
